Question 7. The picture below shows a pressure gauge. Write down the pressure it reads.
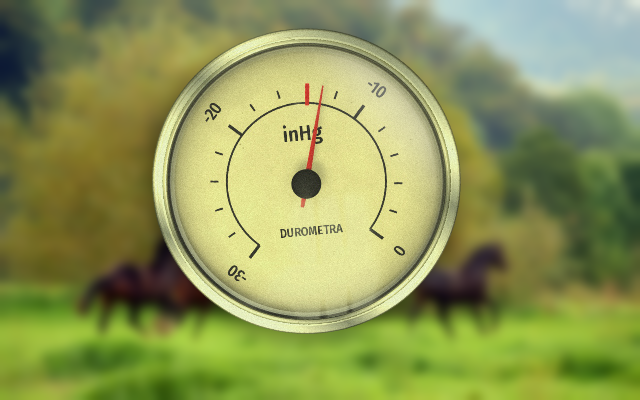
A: -13 inHg
